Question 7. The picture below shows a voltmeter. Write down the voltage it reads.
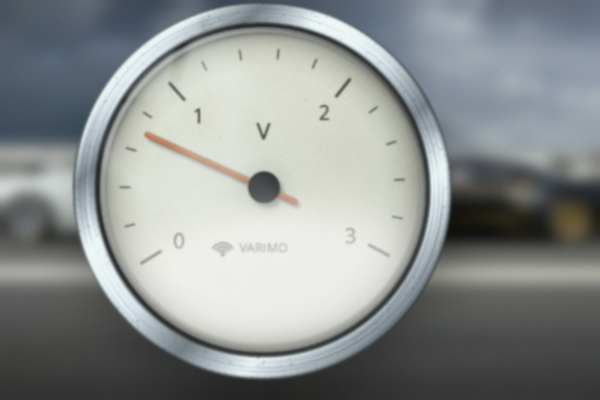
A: 0.7 V
